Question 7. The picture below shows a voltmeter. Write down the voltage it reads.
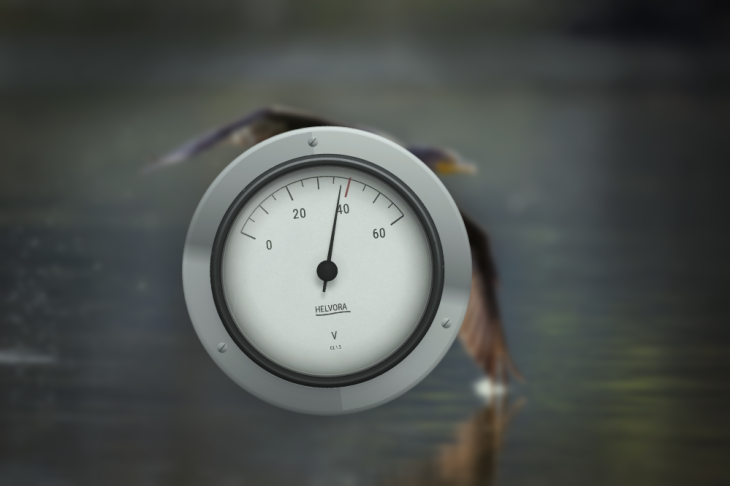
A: 37.5 V
